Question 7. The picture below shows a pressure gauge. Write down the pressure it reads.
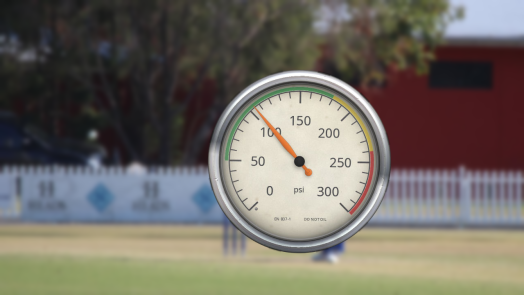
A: 105 psi
